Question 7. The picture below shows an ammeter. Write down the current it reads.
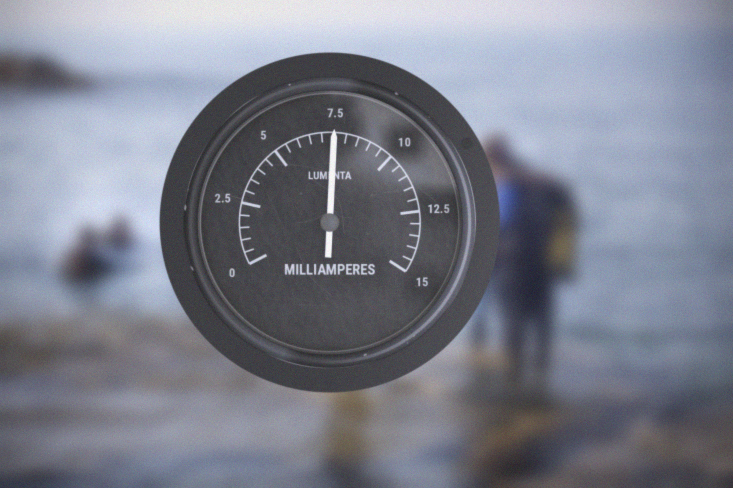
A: 7.5 mA
